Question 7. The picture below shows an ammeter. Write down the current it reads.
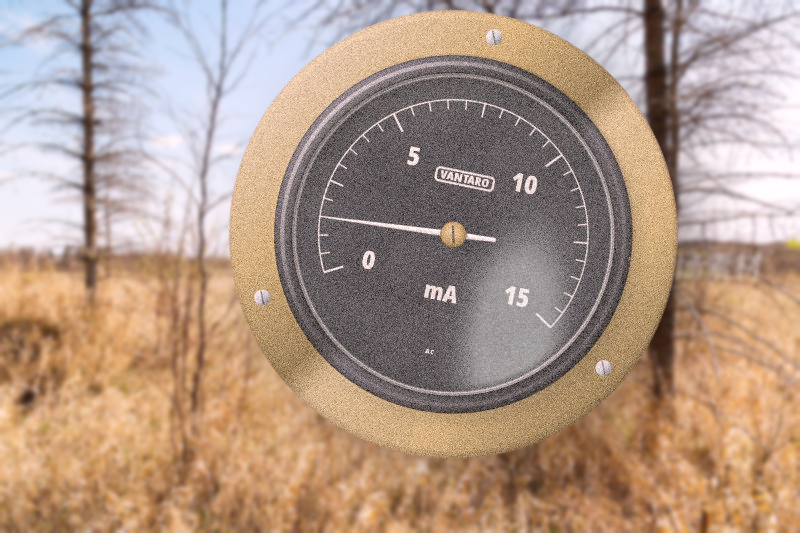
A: 1.5 mA
